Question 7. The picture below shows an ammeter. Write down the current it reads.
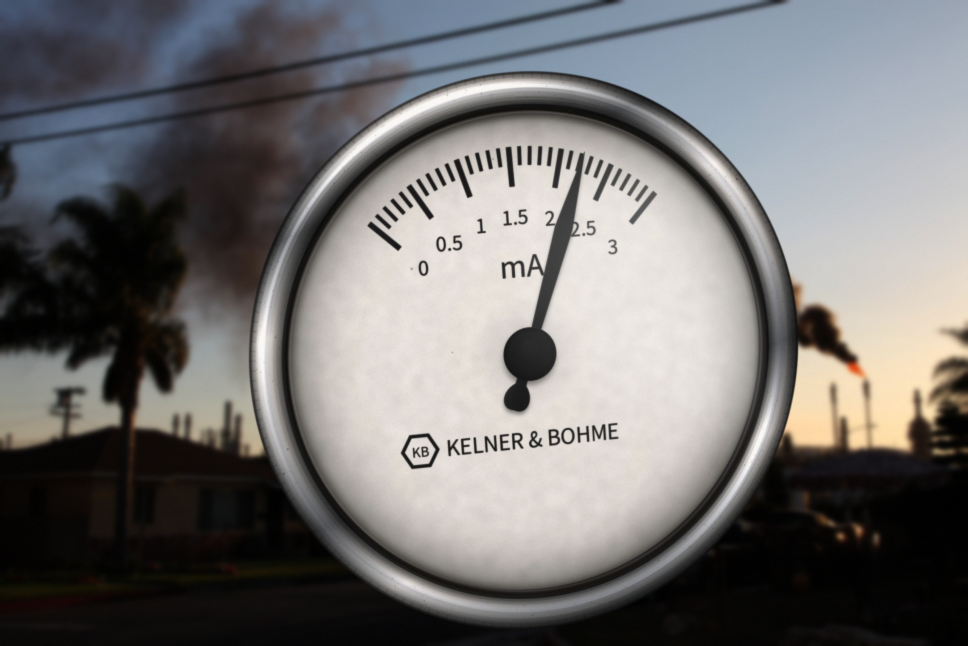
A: 2.2 mA
